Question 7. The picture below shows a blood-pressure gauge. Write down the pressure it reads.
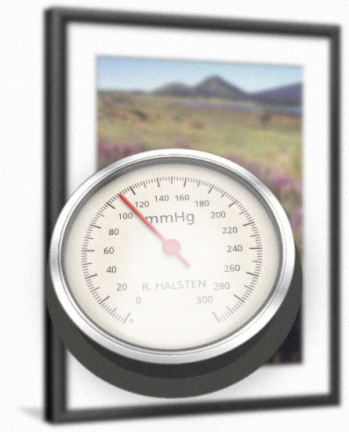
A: 110 mmHg
